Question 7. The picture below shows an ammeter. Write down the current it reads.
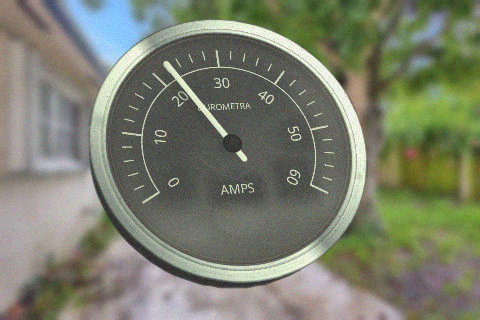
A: 22 A
